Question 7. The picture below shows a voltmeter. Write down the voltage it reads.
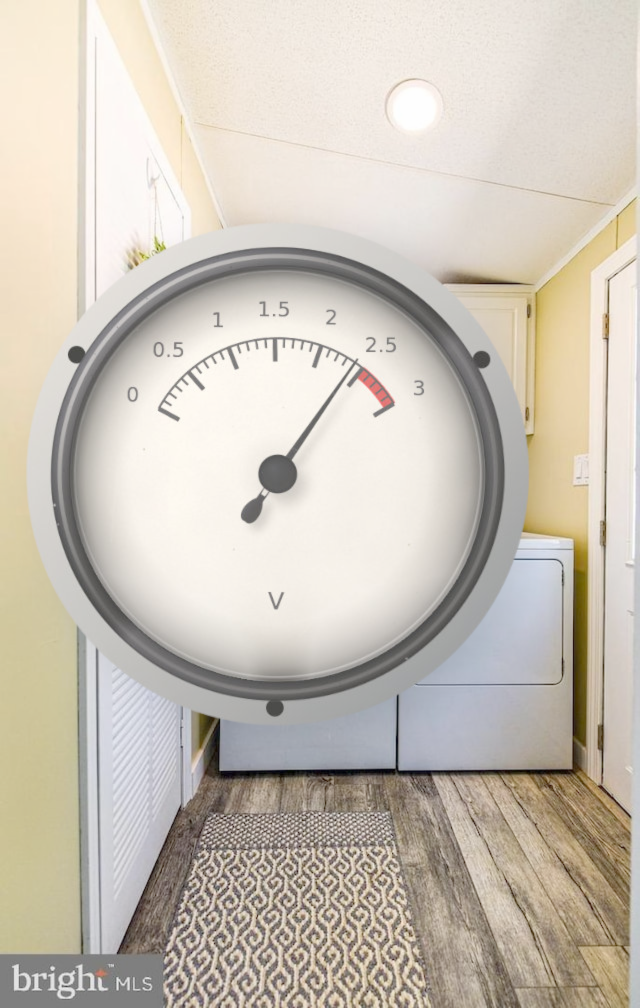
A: 2.4 V
